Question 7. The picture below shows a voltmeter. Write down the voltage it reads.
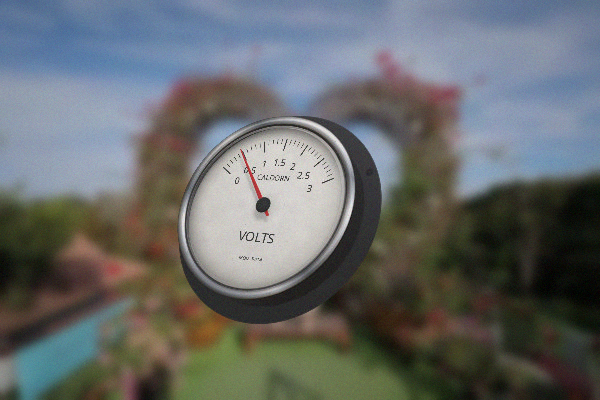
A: 0.5 V
